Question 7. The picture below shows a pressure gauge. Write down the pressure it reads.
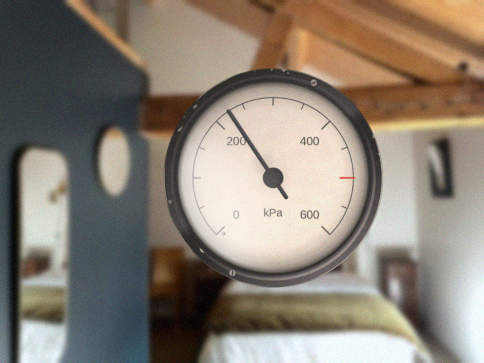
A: 225 kPa
